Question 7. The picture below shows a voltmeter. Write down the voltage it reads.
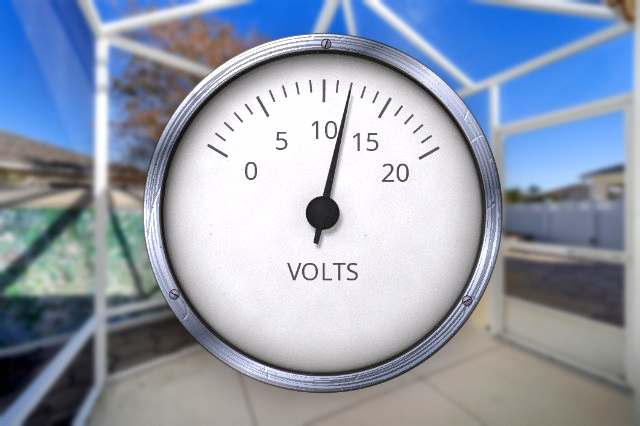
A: 12 V
